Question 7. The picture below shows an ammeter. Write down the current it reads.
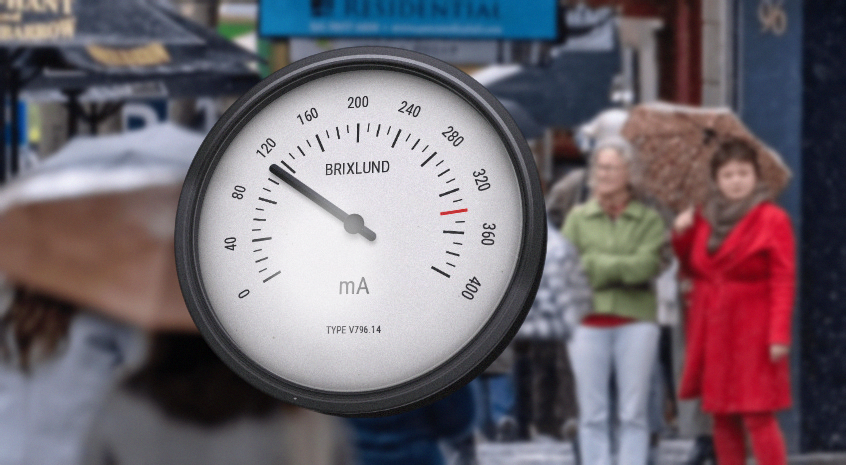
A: 110 mA
